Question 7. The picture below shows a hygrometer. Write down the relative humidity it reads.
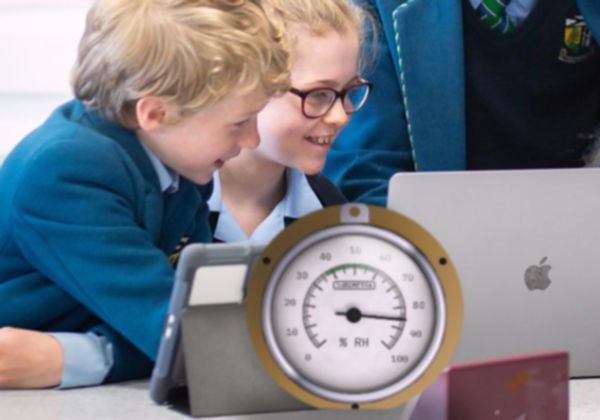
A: 85 %
